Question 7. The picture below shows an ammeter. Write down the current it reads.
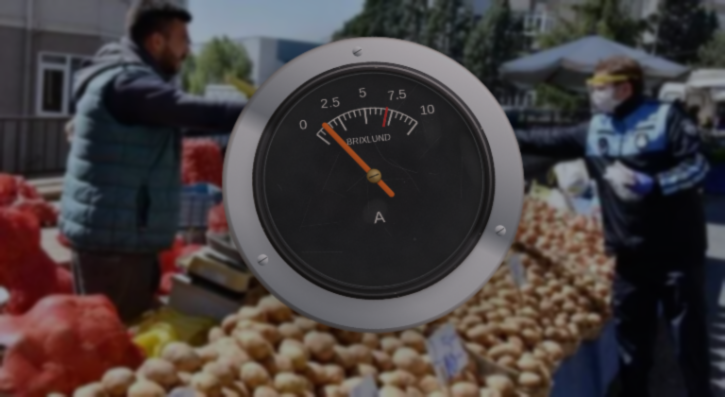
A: 1 A
